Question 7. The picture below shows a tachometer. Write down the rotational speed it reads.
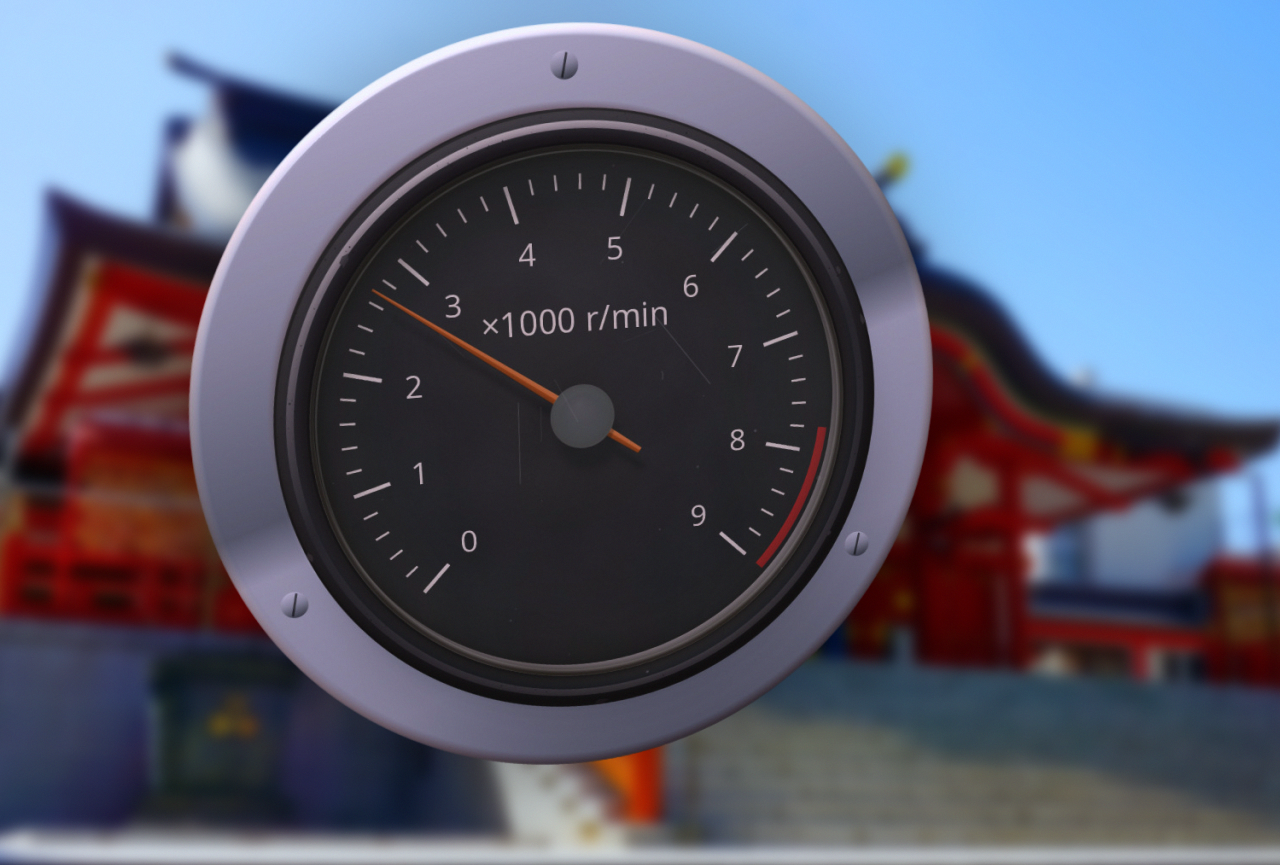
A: 2700 rpm
